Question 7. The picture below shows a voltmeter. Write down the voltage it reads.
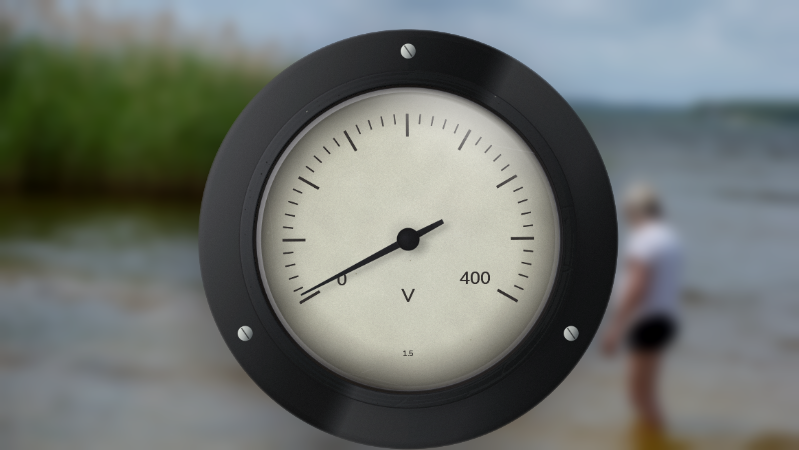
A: 5 V
